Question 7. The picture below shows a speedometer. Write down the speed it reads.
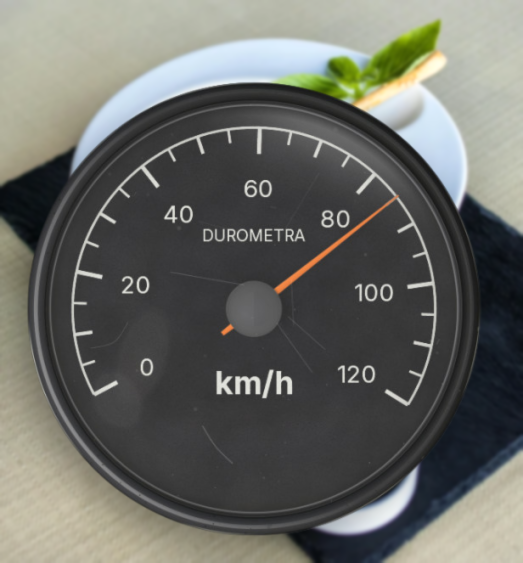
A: 85 km/h
